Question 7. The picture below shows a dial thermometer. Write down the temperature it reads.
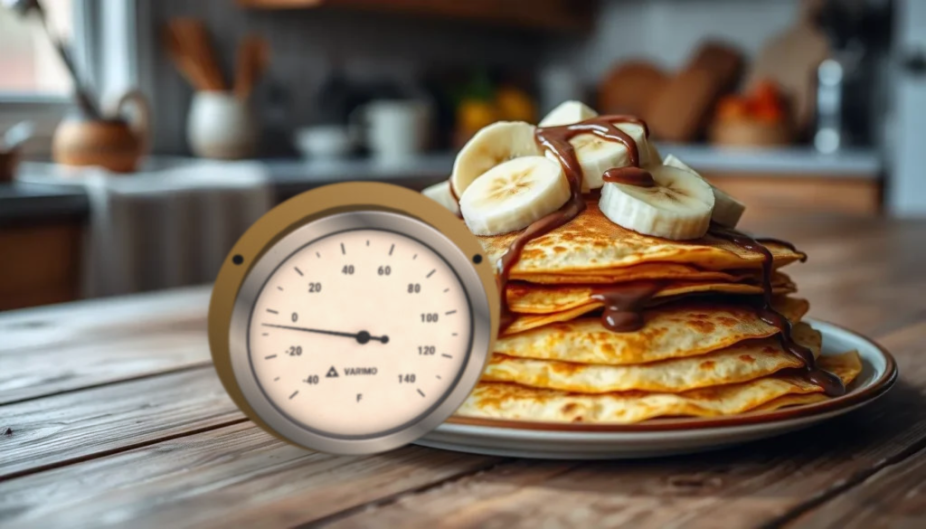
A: -5 °F
